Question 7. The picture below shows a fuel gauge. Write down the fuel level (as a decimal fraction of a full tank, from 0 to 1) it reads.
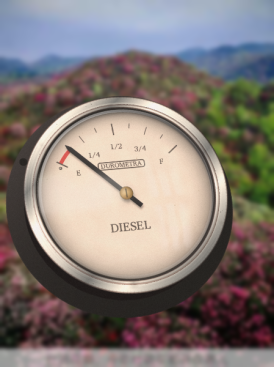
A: 0.125
